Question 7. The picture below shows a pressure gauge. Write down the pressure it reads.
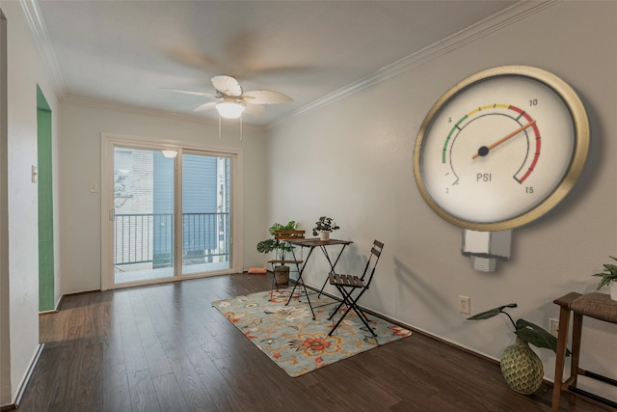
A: 11 psi
